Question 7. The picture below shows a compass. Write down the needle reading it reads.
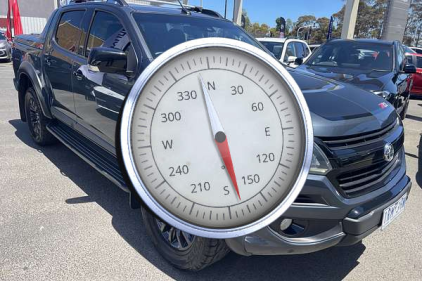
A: 170 °
